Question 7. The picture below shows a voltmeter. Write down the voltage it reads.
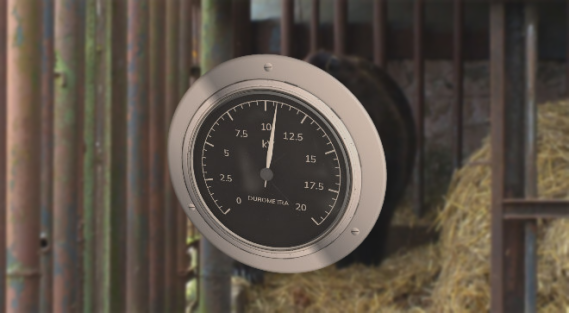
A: 10.75 kV
